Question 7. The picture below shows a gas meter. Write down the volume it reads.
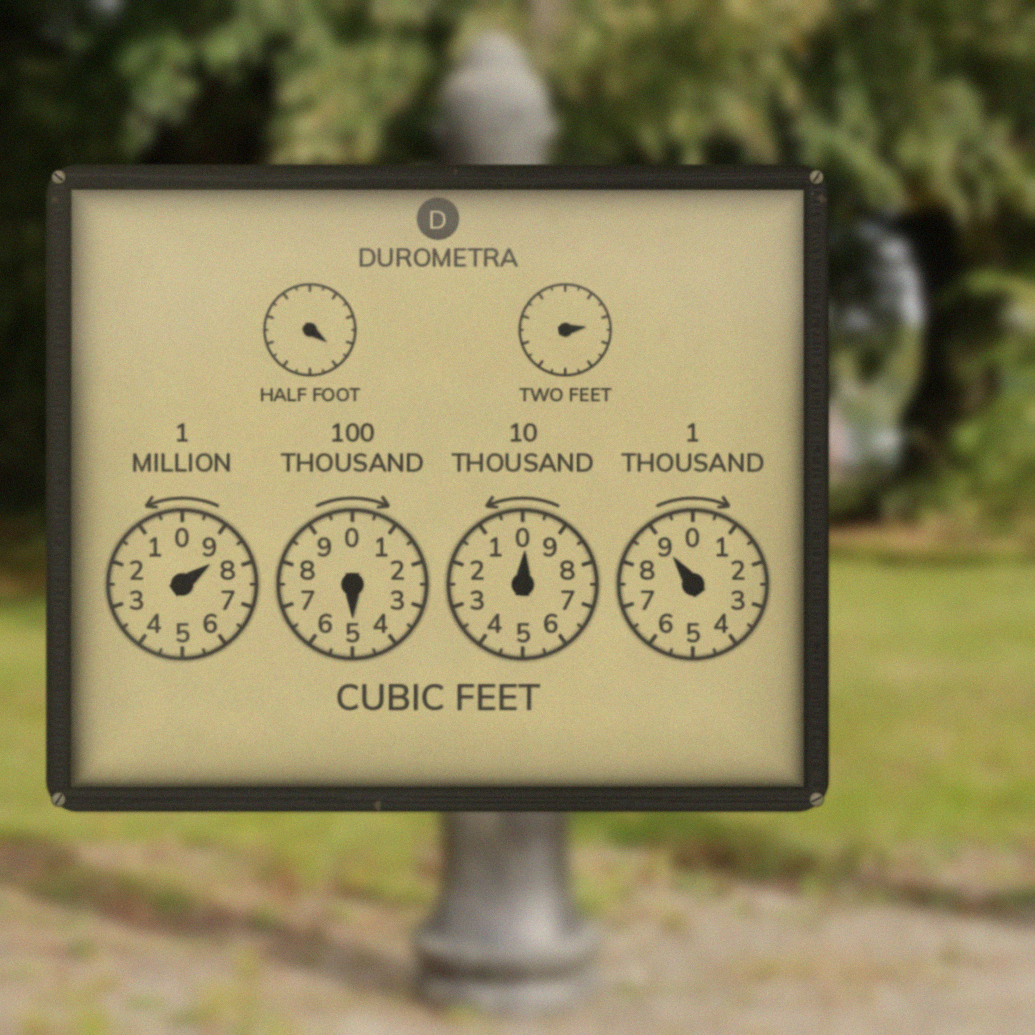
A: 849900 ft³
